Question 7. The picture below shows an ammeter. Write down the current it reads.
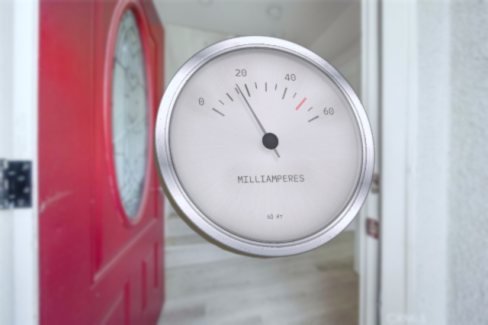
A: 15 mA
